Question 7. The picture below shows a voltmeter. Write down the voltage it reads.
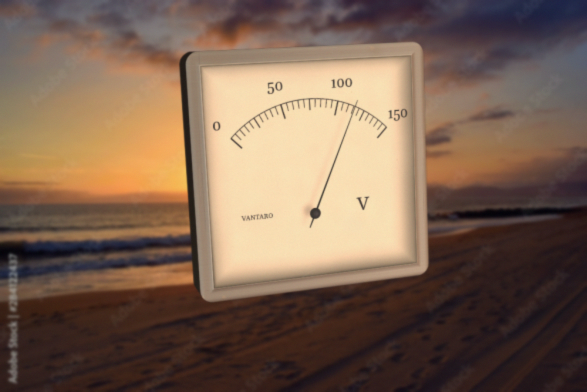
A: 115 V
